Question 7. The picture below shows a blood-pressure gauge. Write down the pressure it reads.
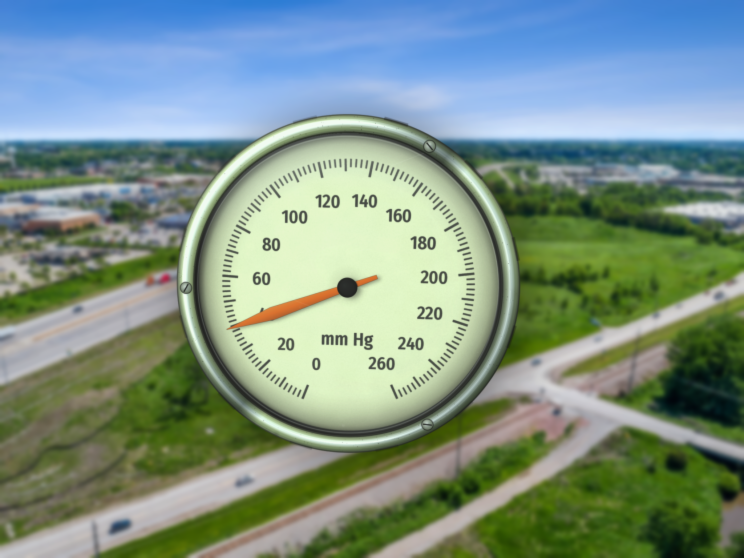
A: 40 mmHg
